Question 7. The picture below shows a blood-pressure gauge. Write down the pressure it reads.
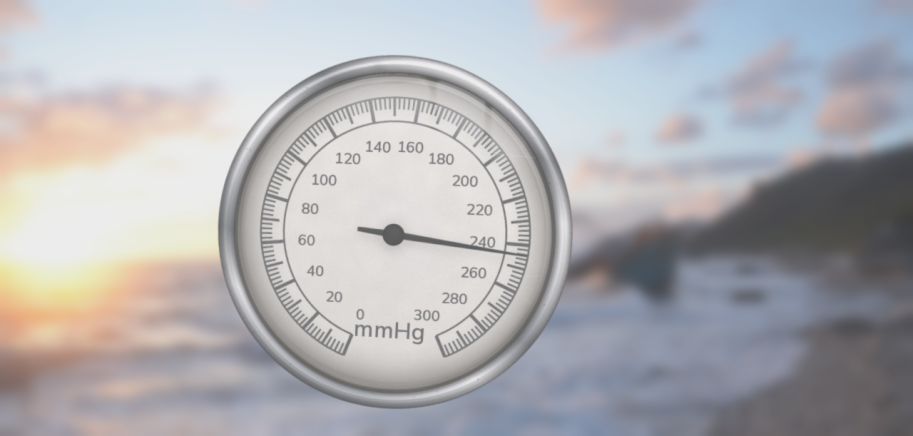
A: 244 mmHg
